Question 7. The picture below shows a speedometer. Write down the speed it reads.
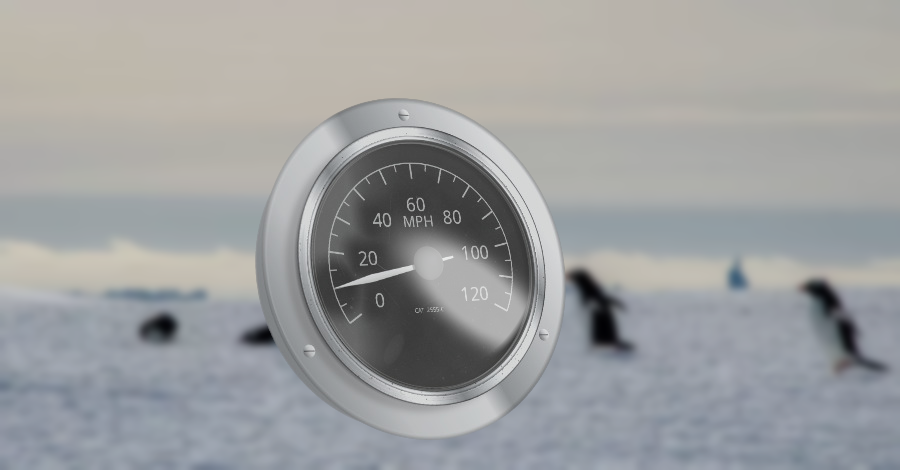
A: 10 mph
